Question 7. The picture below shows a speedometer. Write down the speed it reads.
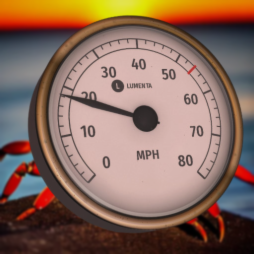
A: 18 mph
